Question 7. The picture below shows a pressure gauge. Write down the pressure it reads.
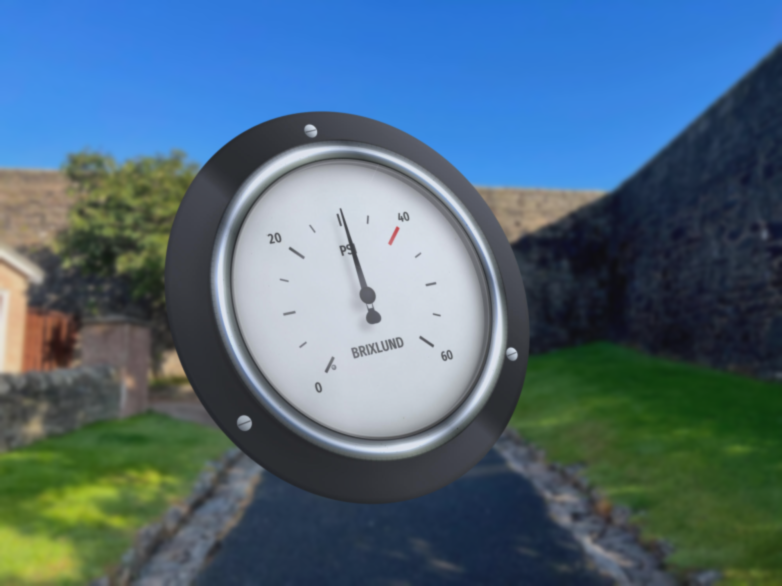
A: 30 psi
